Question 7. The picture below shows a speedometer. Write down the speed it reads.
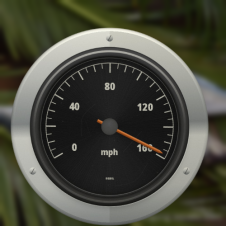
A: 157.5 mph
